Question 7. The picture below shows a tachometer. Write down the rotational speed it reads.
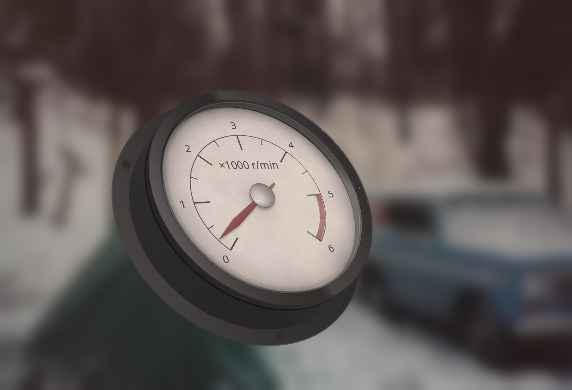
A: 250 rpm
